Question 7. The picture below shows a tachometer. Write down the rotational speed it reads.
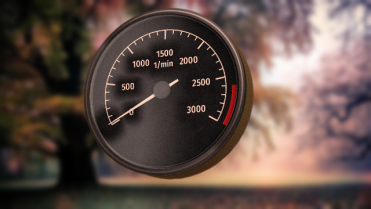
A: 0 rpm
